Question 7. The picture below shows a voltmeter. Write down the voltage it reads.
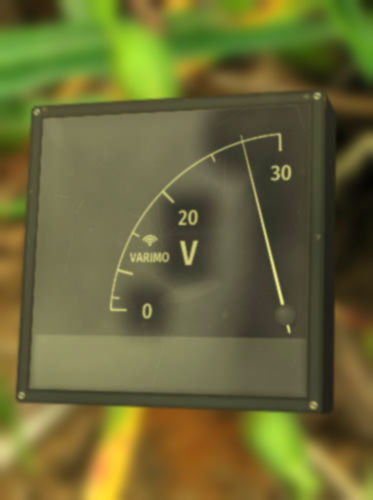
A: 27.5 V
